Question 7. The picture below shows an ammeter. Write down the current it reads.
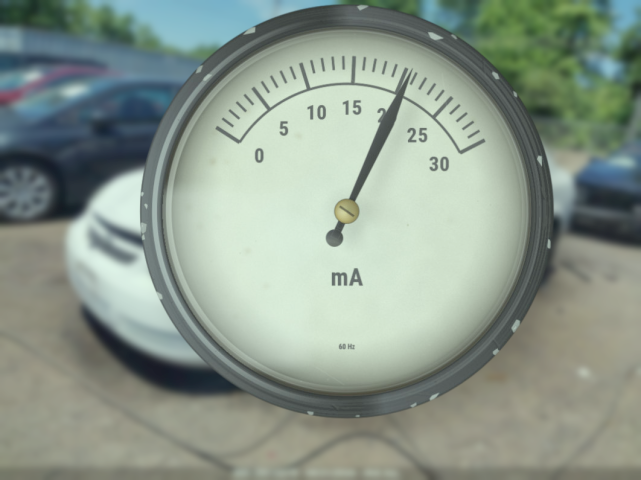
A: 20.5 mA
